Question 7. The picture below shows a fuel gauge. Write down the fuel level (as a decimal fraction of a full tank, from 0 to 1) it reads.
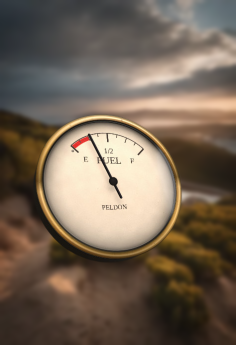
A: 0.25
